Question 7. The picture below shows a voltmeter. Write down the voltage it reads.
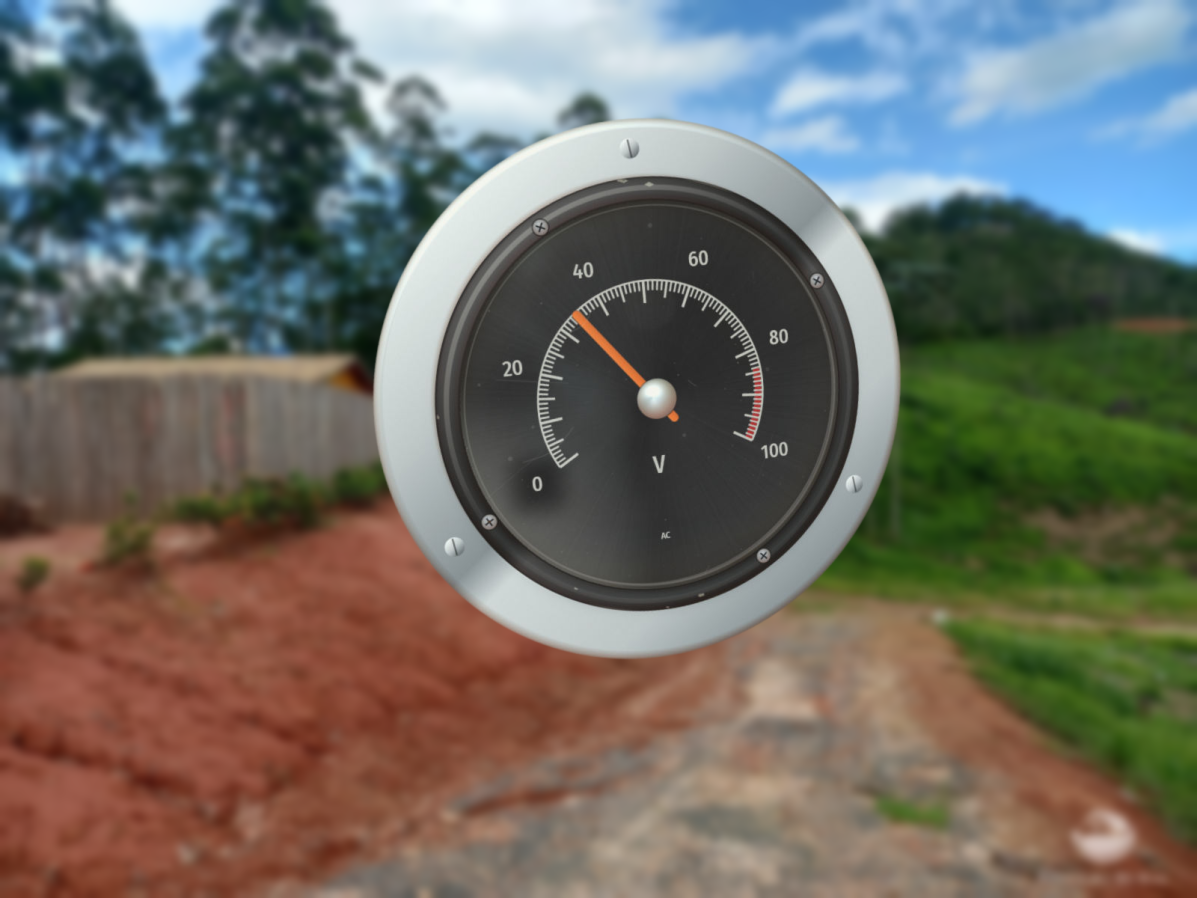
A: 34 V
